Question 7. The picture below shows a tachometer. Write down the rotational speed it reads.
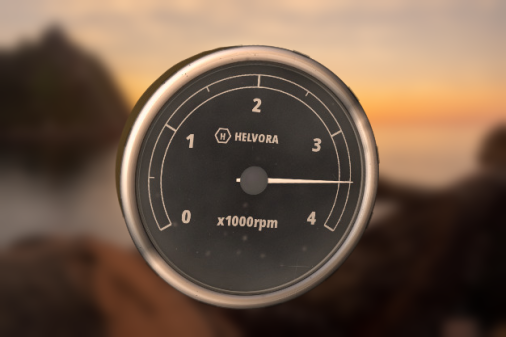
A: 3500 rpm
